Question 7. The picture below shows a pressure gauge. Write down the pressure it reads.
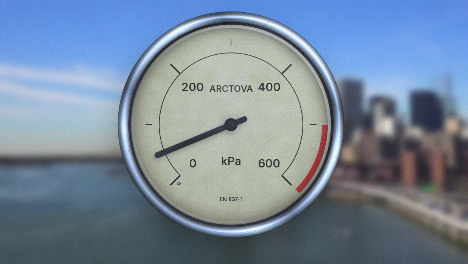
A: 50 kPa
